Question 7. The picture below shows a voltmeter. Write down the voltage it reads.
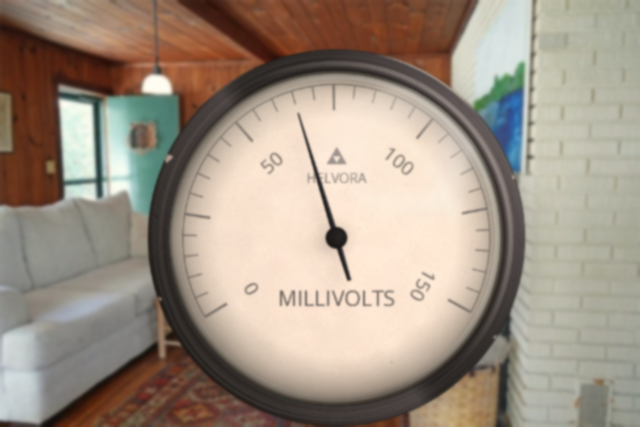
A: 65 mV
